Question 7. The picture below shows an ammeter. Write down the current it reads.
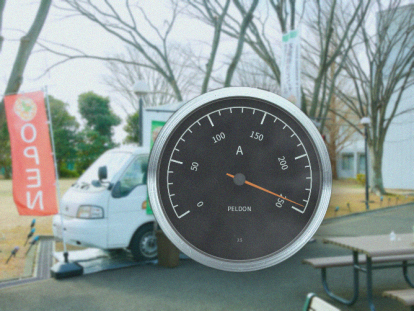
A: 245 A
